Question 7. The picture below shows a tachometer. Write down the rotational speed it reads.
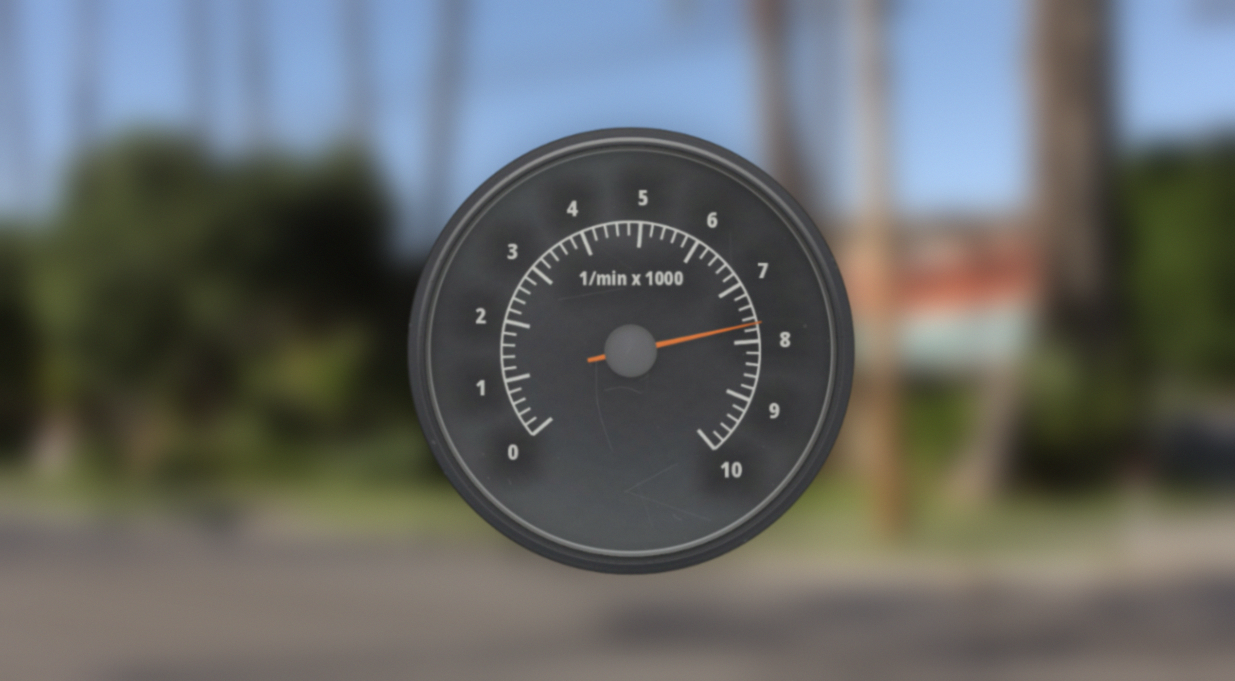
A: 7700 rpm
